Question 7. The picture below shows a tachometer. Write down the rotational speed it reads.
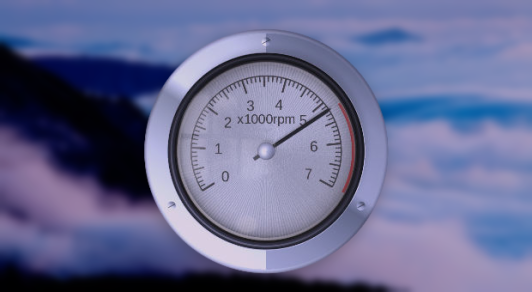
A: 5200 rpm
